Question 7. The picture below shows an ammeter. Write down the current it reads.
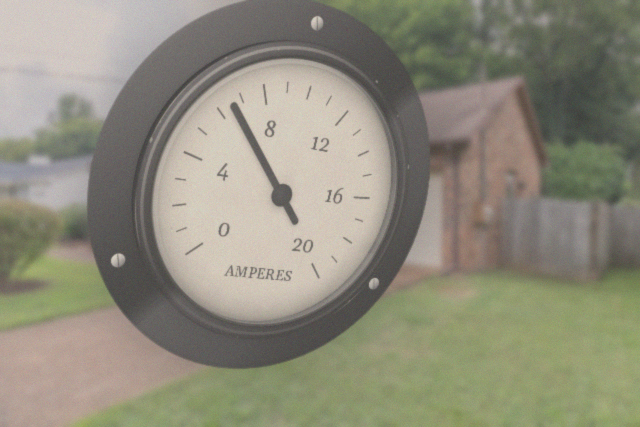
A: 6.5 A
